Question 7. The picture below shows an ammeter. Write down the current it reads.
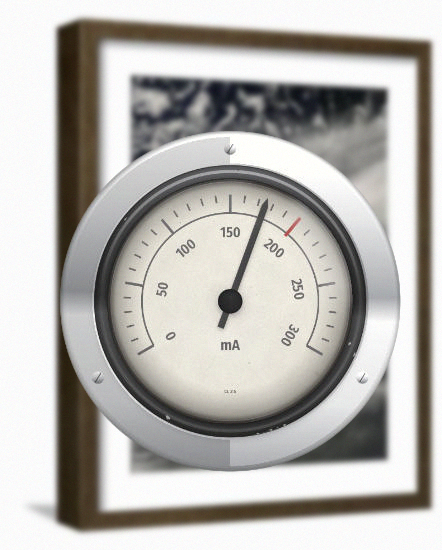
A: 175 mA
